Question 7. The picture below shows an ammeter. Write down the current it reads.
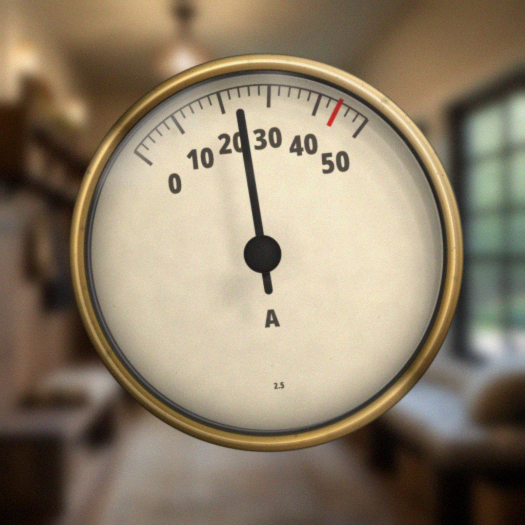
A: 24 A
